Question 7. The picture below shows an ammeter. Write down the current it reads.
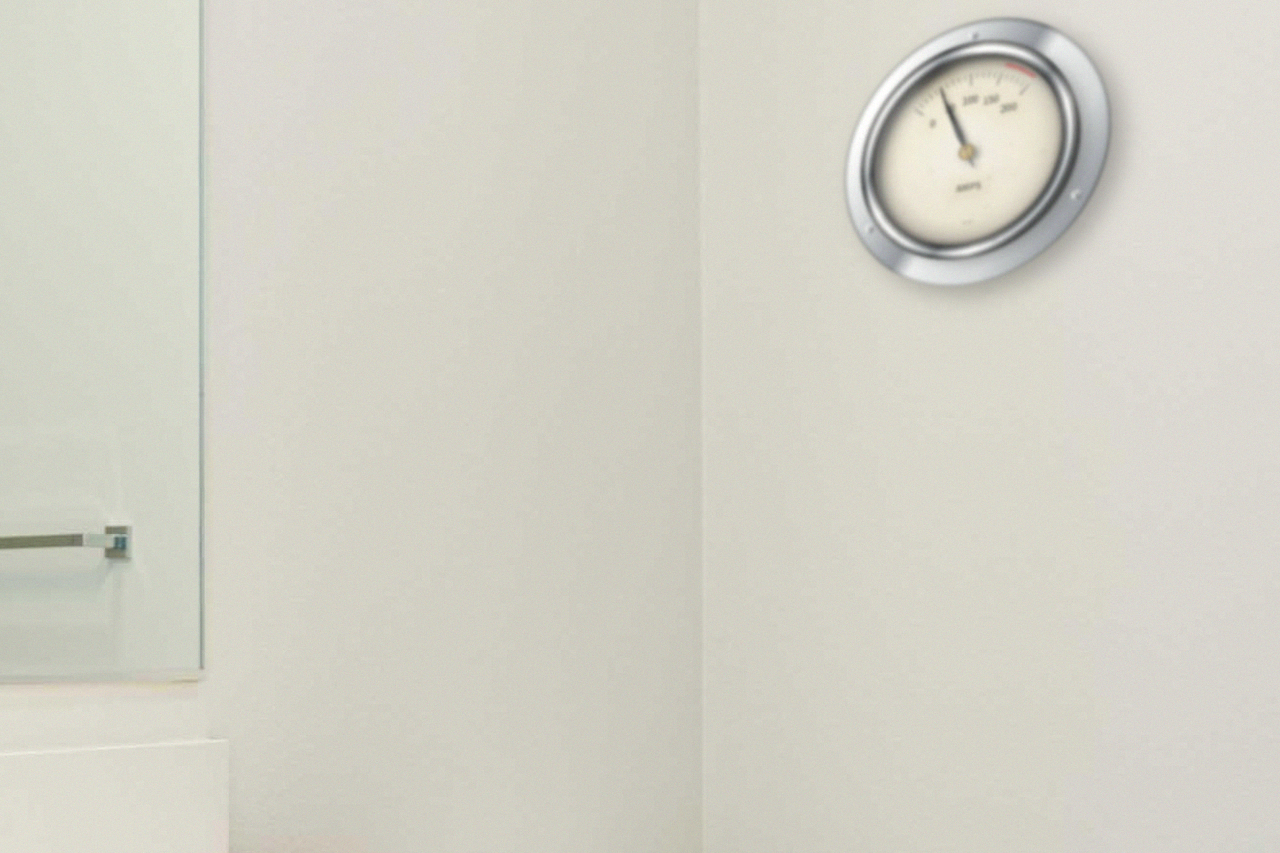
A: 50 A
